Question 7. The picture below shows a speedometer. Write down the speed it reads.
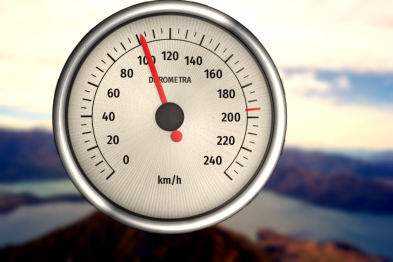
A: 102.5 km/h
